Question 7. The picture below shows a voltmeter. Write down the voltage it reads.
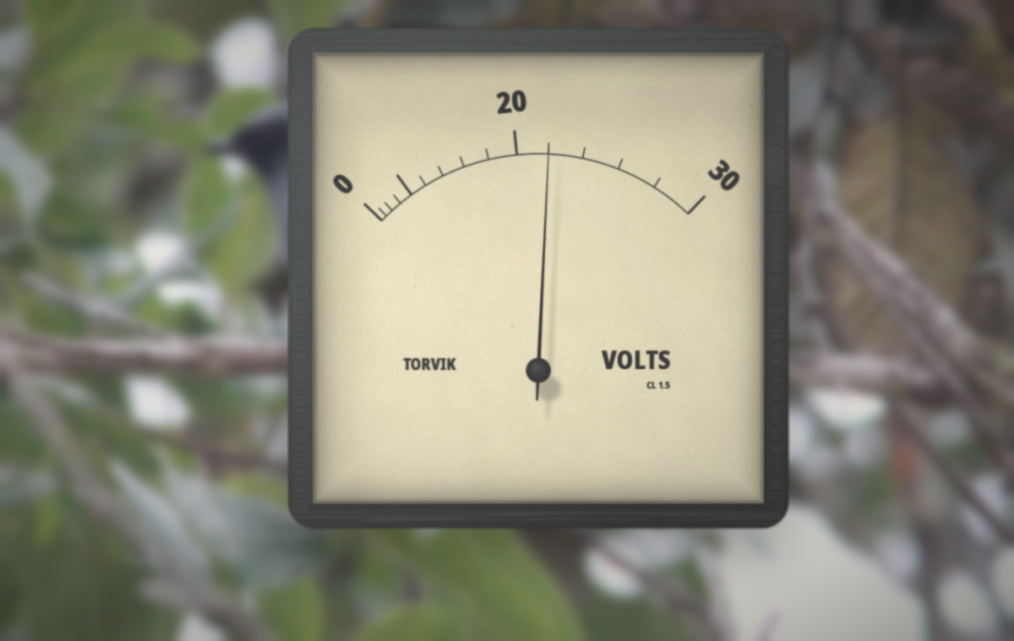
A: 22 V
